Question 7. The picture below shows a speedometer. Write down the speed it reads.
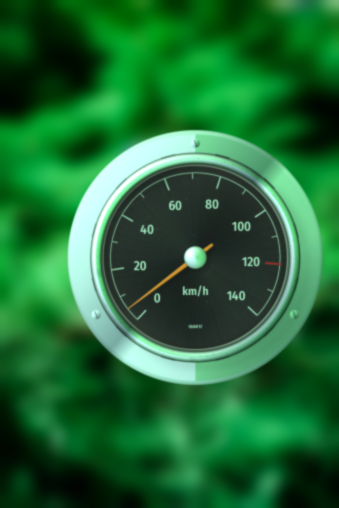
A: 5 km/h
